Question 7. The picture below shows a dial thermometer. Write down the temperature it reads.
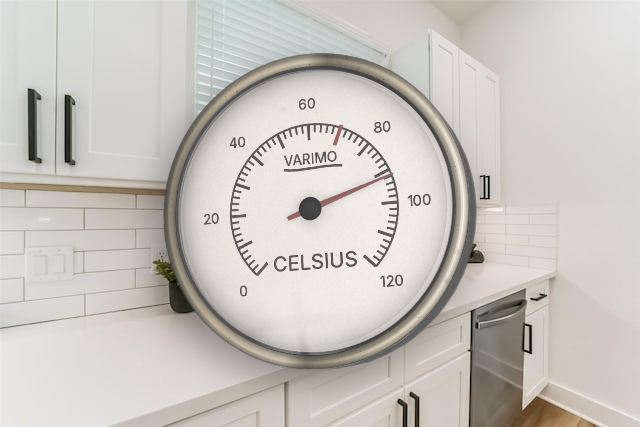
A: 92 °C
